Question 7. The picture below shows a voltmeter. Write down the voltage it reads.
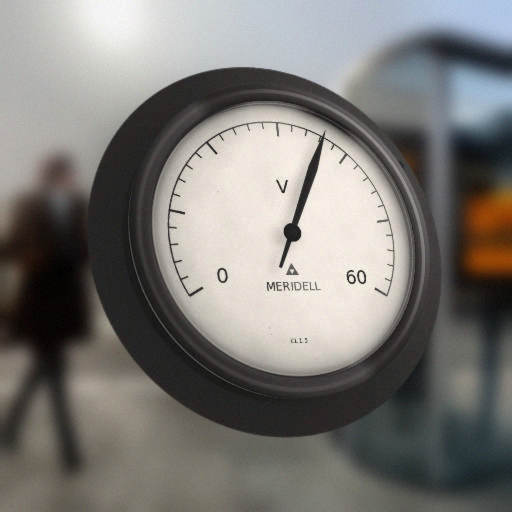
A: 36 V
